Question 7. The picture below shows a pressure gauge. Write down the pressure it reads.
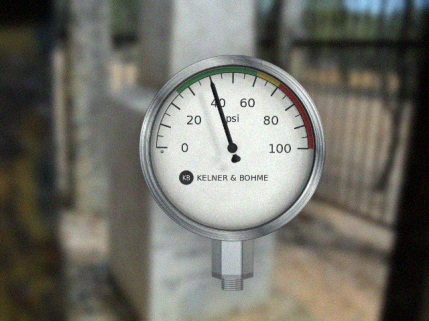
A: 40 psi
